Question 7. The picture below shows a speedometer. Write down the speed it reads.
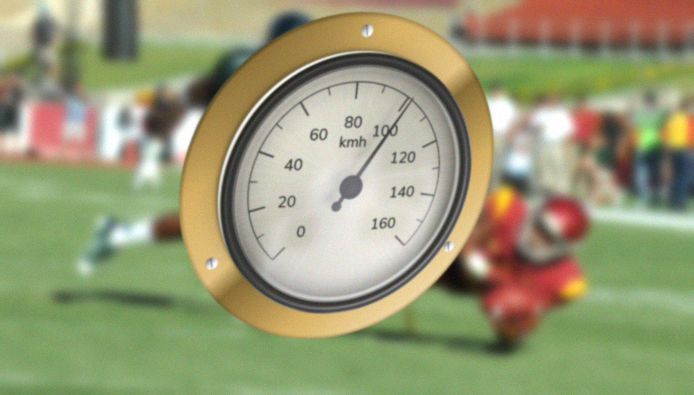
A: 100 km/h
